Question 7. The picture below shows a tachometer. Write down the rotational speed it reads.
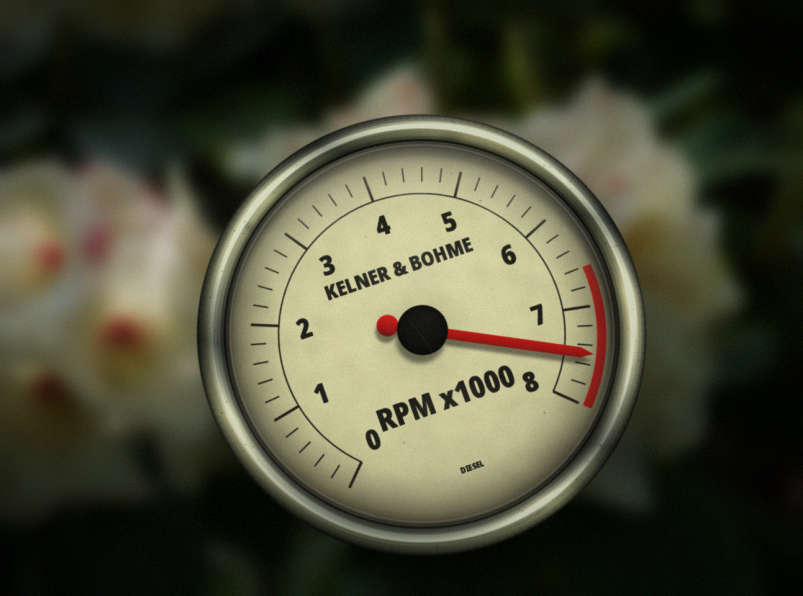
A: 7500 rpm
